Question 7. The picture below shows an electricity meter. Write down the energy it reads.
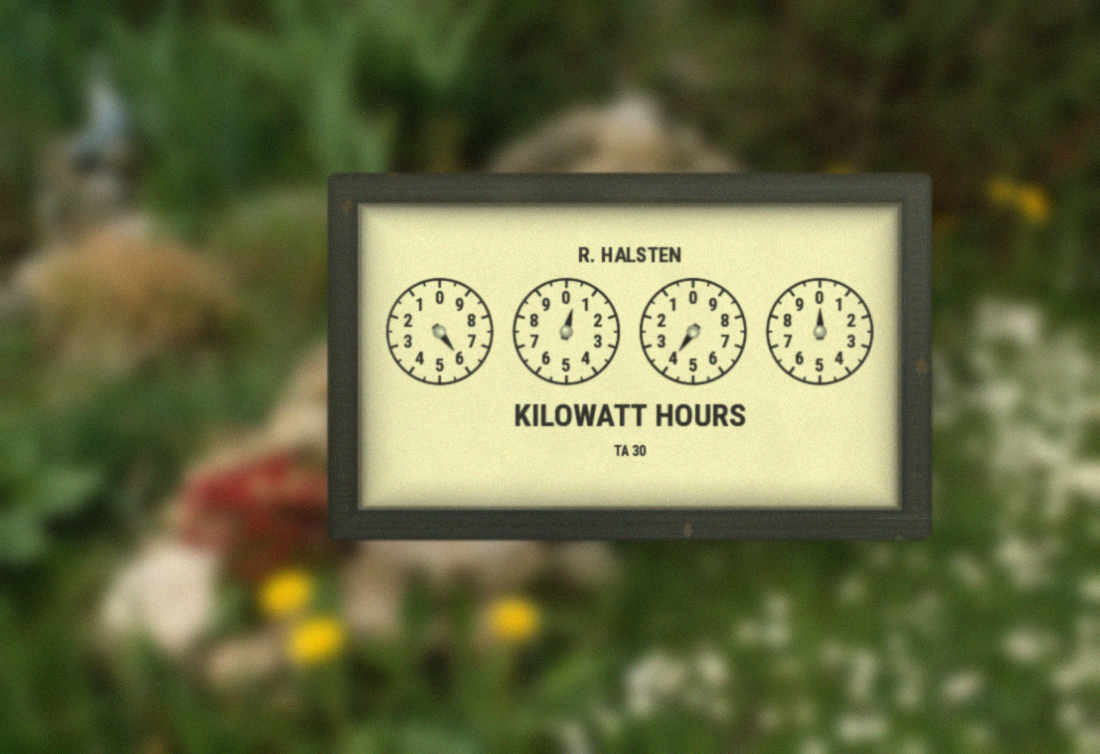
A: 6040 kWh
